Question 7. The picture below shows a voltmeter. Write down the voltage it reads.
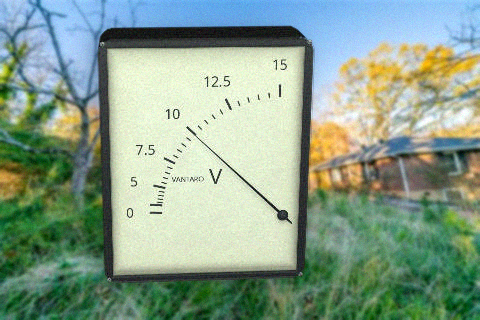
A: 10 V
